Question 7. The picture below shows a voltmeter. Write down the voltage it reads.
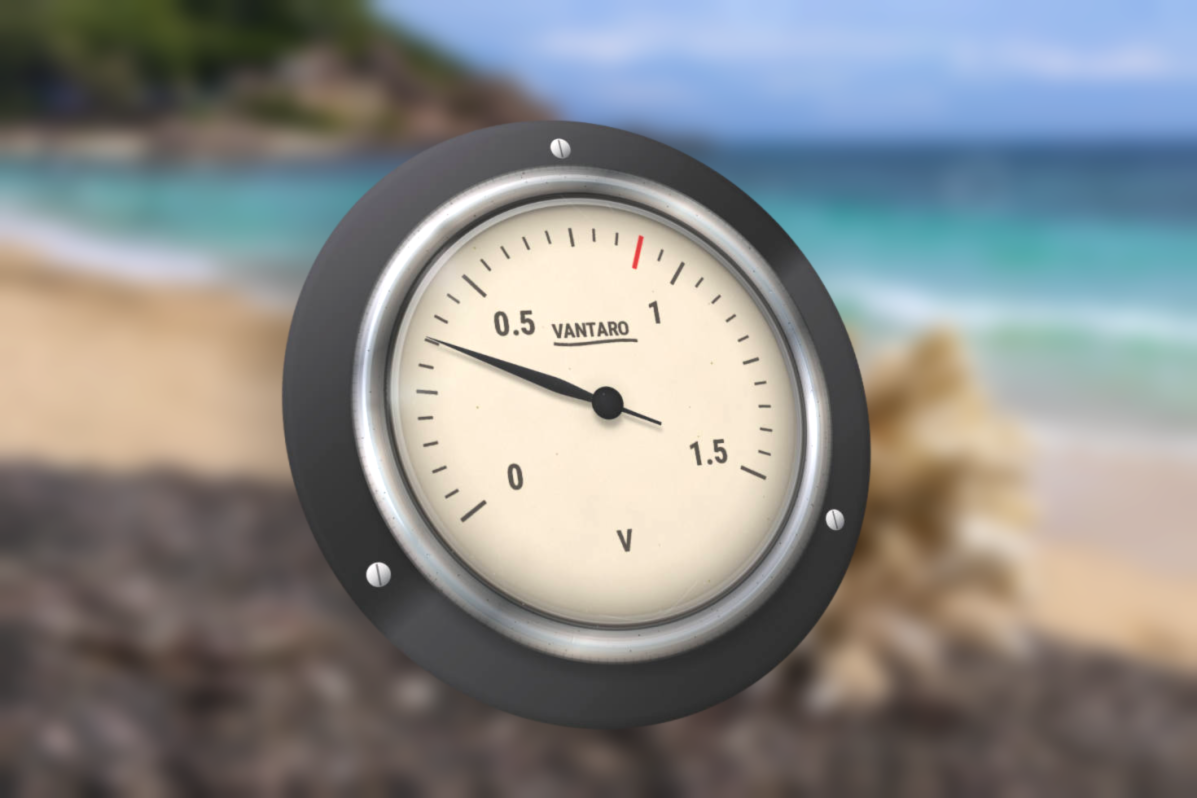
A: 0.35 V
